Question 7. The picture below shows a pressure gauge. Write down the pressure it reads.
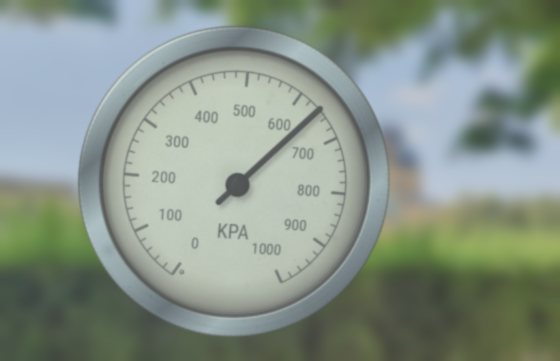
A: 640 kPa
